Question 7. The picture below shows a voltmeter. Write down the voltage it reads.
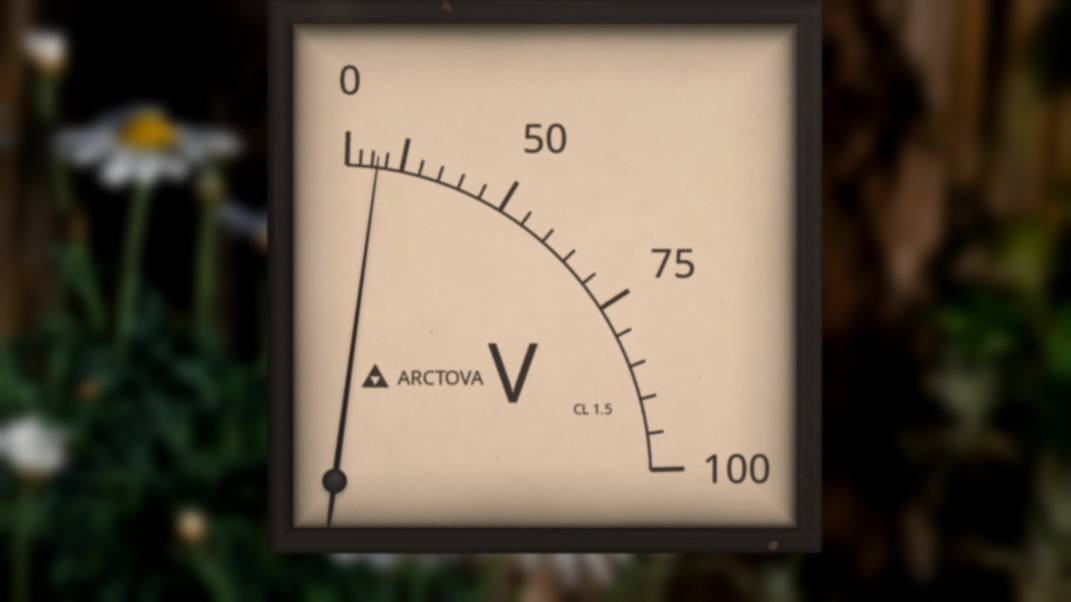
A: 17.5 V
